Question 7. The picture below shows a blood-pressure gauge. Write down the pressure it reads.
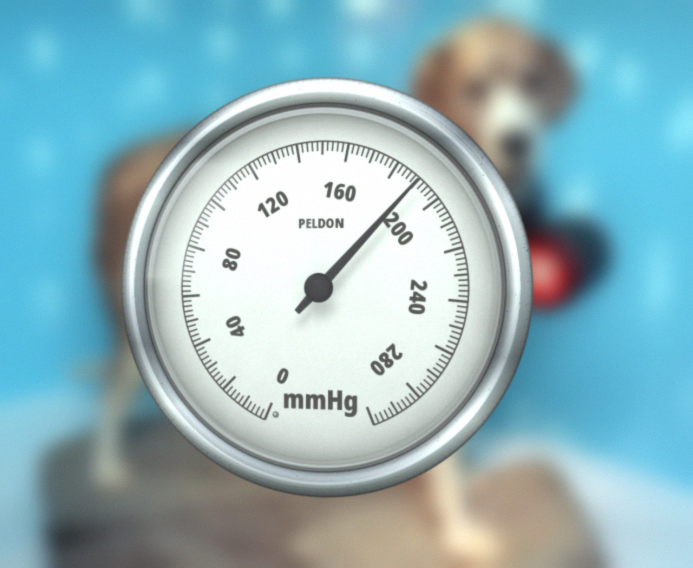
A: 190 mmHg
